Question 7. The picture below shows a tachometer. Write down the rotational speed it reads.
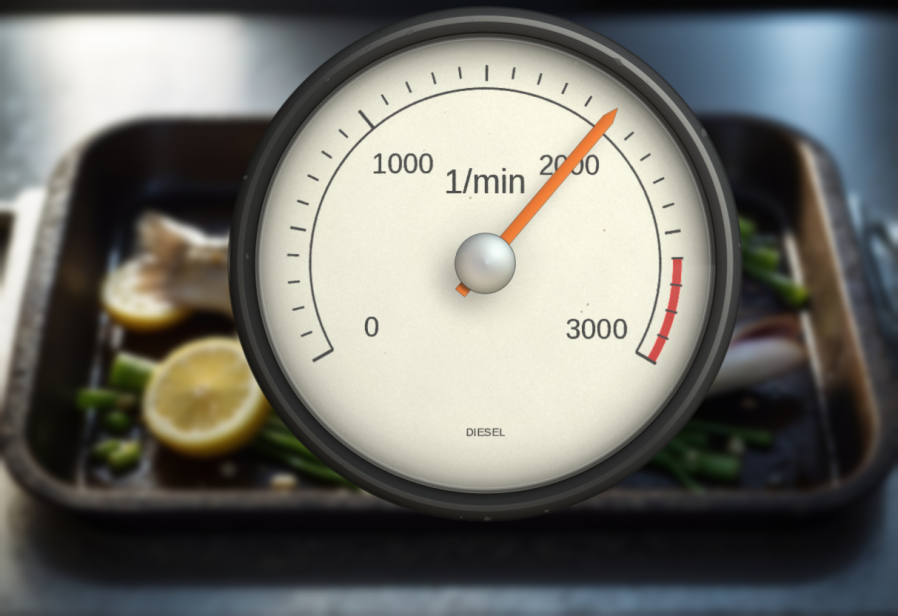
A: 2000 rpm
